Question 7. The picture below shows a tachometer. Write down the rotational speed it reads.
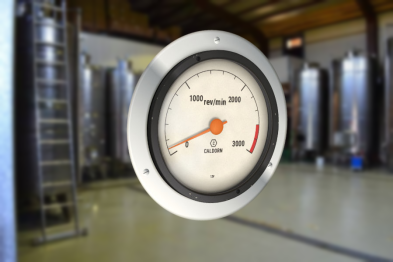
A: 100 rpm
